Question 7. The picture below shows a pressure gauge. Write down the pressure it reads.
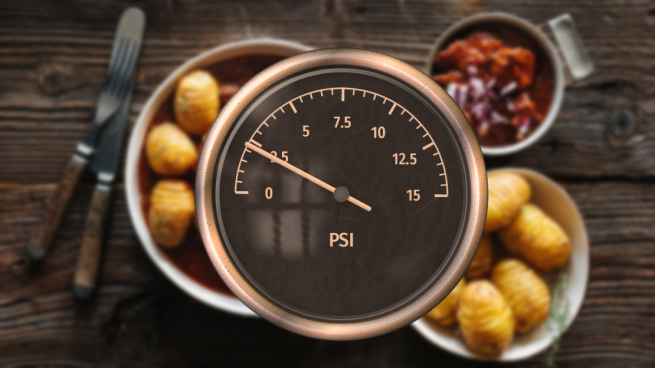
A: 2.25 psi
